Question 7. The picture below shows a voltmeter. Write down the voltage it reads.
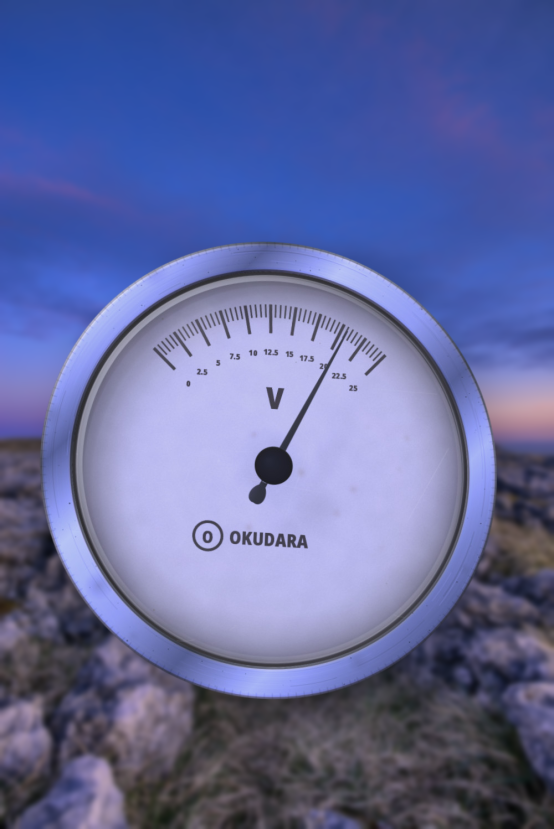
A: 20.5 V
